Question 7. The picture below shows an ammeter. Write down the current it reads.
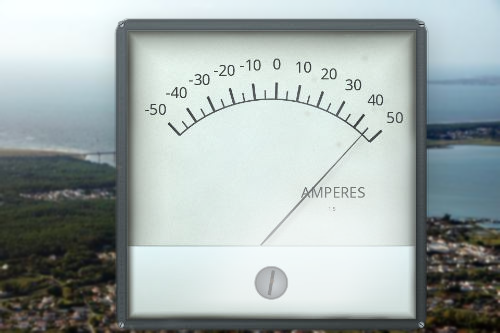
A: 45 A
